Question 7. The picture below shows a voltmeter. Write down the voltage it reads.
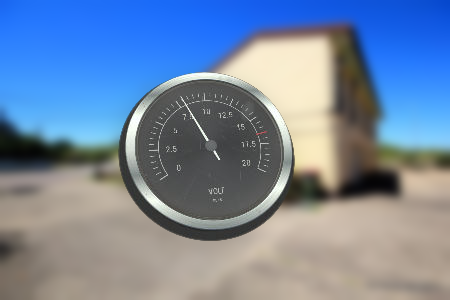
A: 8 V
